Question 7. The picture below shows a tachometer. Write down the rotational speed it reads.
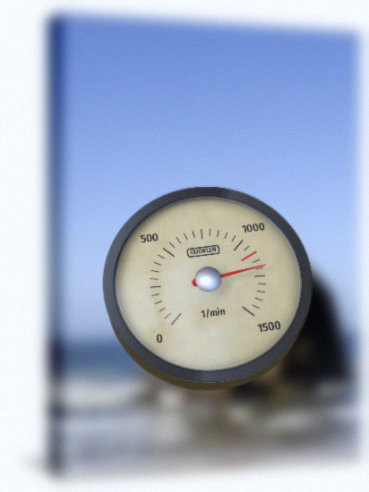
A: 1200 rpm
